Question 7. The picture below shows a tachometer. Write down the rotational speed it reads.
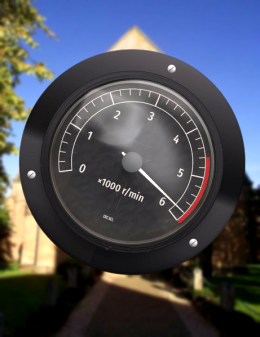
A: 5800 rpm
